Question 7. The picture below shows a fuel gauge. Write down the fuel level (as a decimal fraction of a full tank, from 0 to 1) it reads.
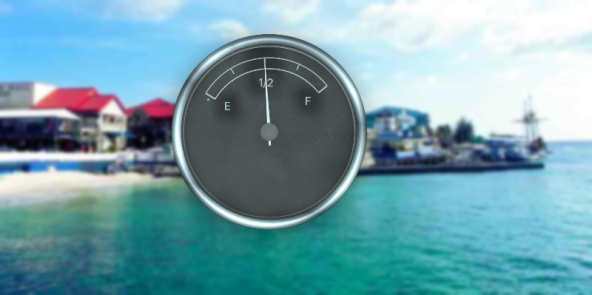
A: 0.5
